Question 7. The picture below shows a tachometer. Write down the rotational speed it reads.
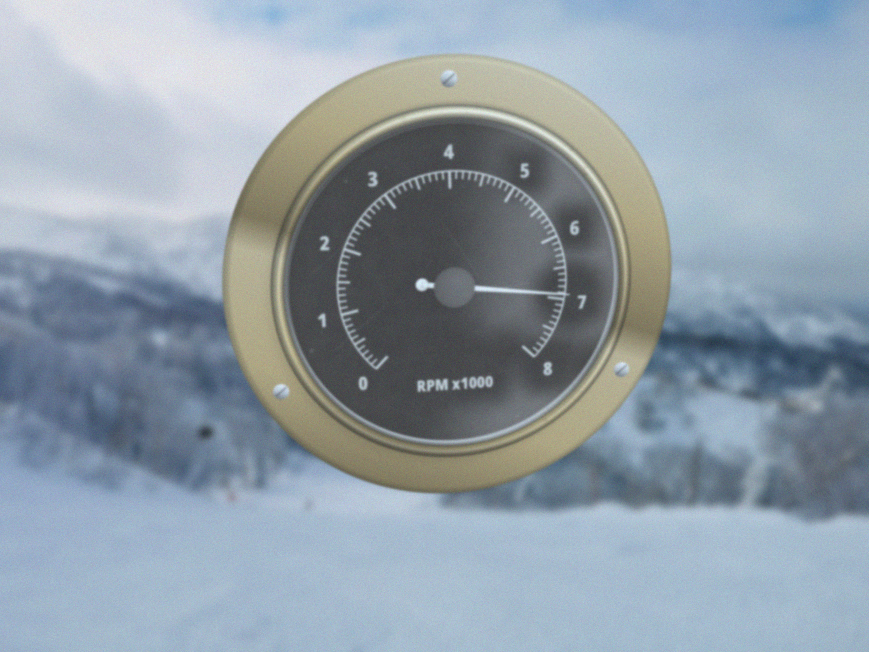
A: 6900 rpm
